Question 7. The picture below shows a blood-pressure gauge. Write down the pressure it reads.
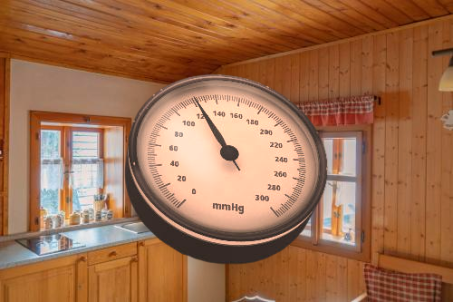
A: 120 mmHg
